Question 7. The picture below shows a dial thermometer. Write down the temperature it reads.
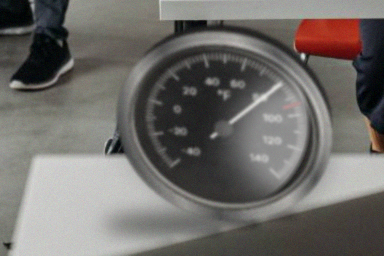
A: 80 °F
